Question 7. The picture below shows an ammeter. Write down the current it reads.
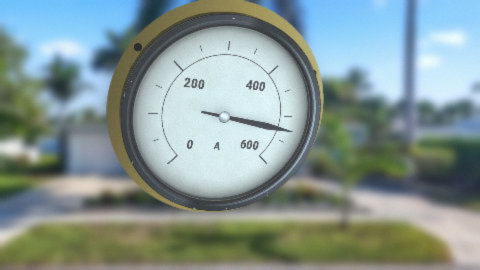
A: 525 A
